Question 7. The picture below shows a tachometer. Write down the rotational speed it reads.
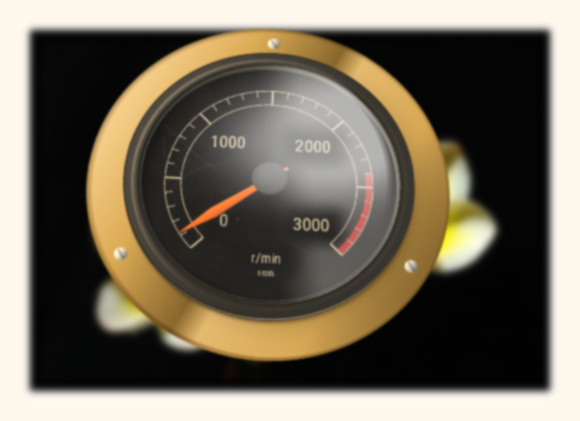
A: 100 rpm
